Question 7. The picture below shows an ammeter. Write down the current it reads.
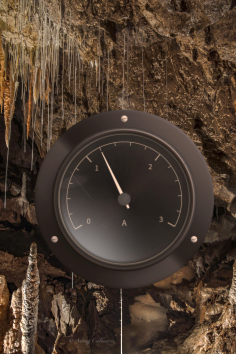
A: 1.2 A
